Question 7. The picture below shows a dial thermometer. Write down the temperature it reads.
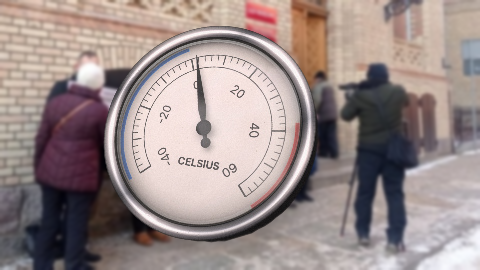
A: 2 °C
